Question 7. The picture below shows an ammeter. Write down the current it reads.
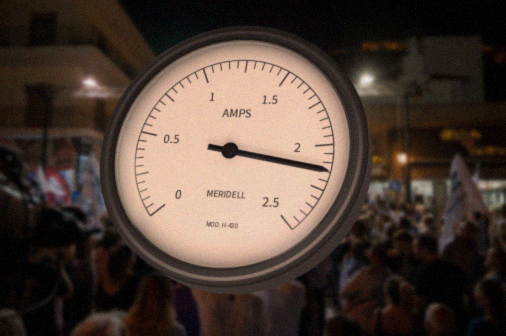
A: 2.15 A
